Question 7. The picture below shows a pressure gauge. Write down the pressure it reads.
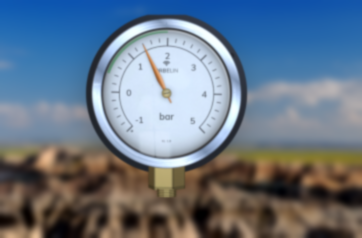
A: 1.4 bar
